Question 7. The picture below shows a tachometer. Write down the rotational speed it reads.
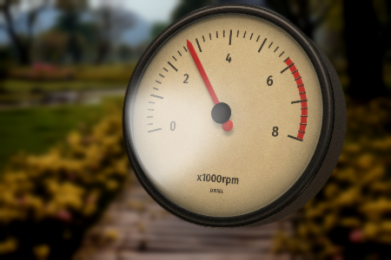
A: 2800 rpm
